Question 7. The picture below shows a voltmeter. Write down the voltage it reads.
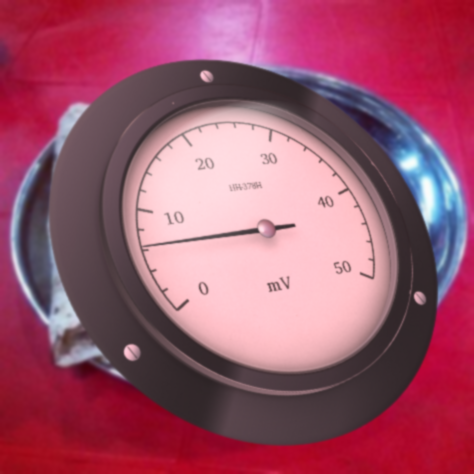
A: 6 mV
